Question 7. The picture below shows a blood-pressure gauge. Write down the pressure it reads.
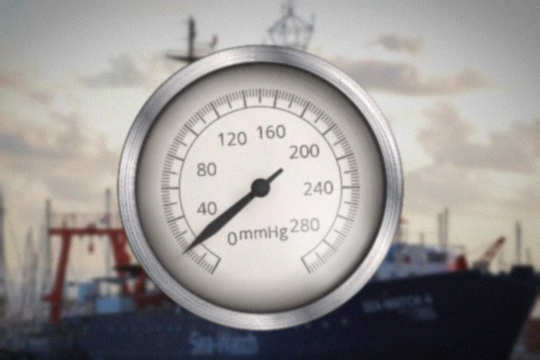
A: 20 mmHg
